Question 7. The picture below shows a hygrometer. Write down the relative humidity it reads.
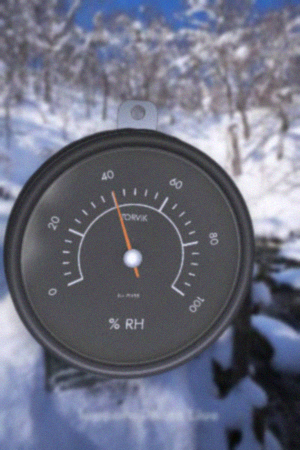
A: 40 %
